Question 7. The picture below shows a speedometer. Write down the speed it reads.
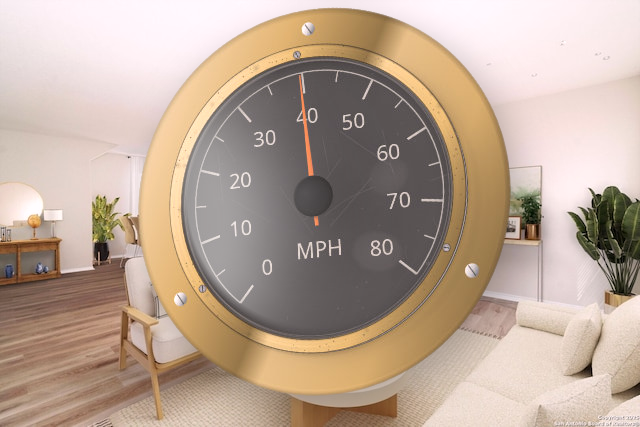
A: 40 mph
